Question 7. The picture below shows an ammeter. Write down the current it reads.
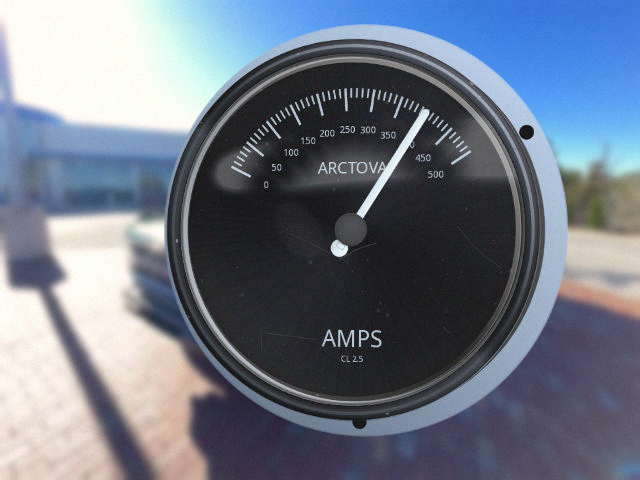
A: 400 A
